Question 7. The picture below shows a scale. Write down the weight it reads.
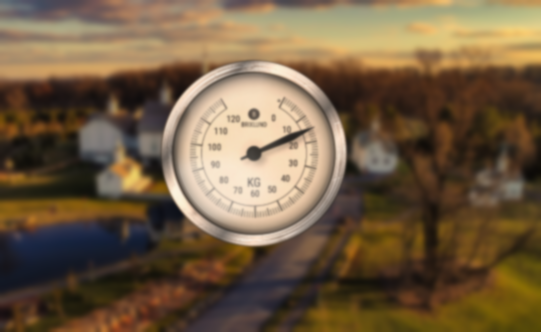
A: 15 kg
